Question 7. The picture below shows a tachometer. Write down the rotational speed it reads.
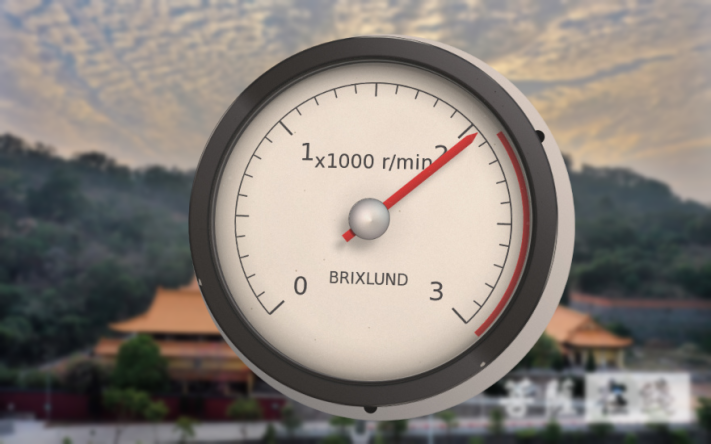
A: 2050 rpm
